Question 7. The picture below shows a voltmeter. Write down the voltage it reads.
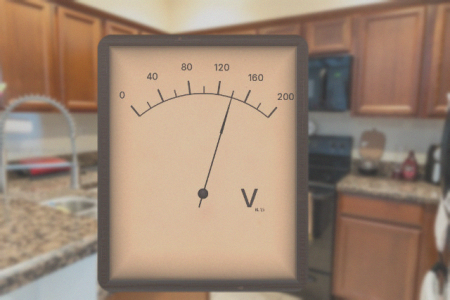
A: 140 V
